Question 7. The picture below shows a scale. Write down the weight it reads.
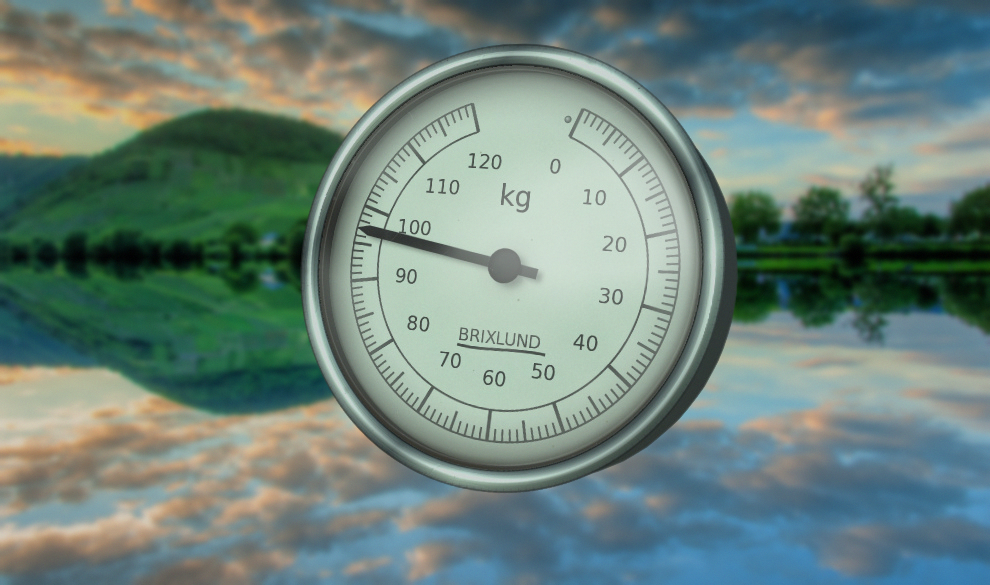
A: 97 kg
